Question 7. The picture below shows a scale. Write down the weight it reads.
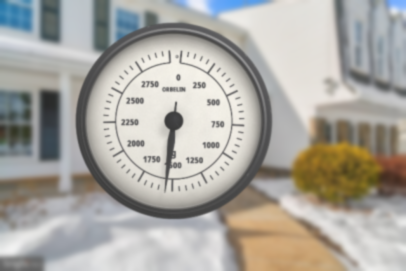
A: 1550 g
